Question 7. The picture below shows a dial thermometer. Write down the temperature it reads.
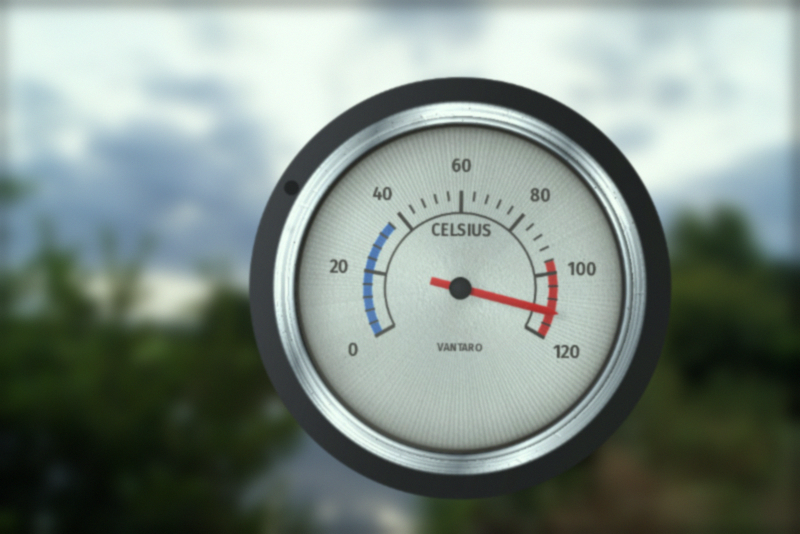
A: 112 °C
